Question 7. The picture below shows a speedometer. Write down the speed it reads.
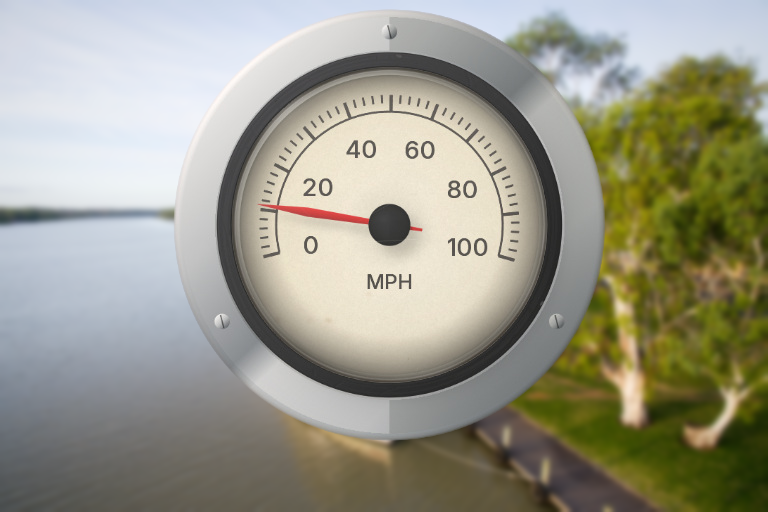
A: 11 mph
